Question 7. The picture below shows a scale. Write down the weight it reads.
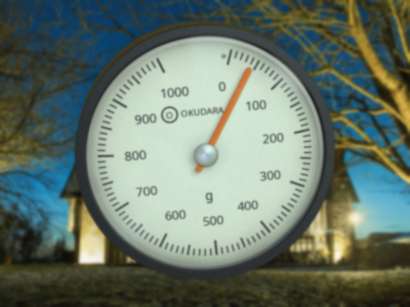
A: 40 g
